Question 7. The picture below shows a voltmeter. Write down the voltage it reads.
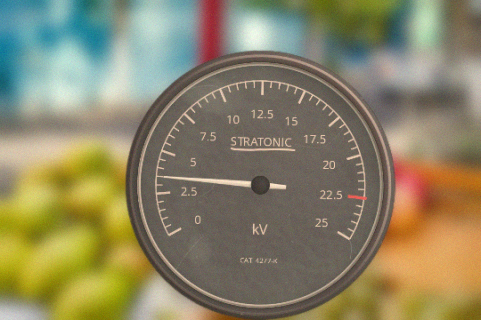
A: 3.5 kV
